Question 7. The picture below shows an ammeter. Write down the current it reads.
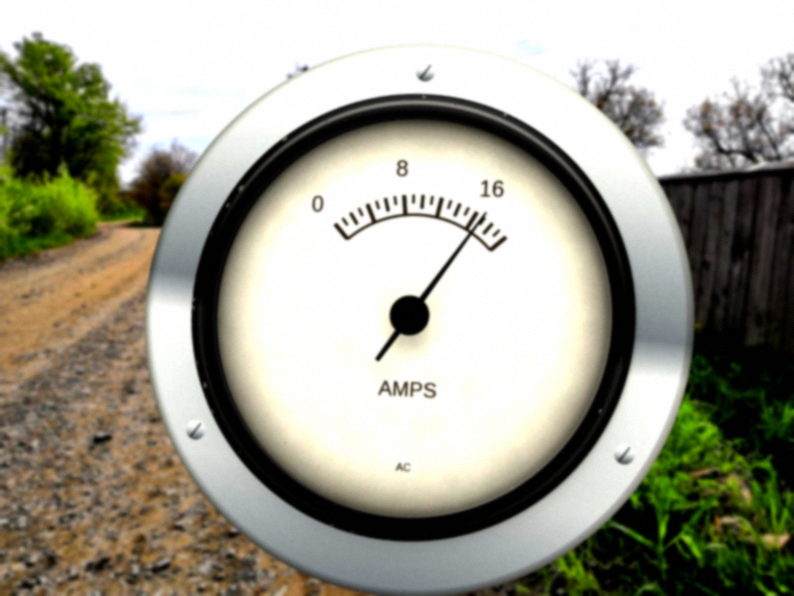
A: 17 A
